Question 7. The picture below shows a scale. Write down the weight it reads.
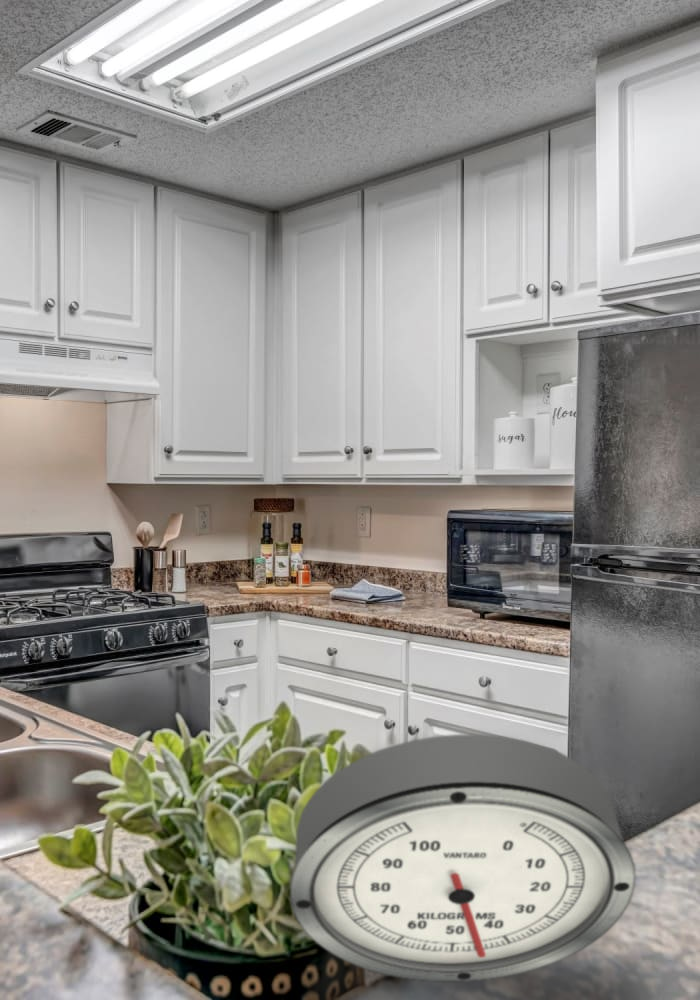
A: 45 kg
